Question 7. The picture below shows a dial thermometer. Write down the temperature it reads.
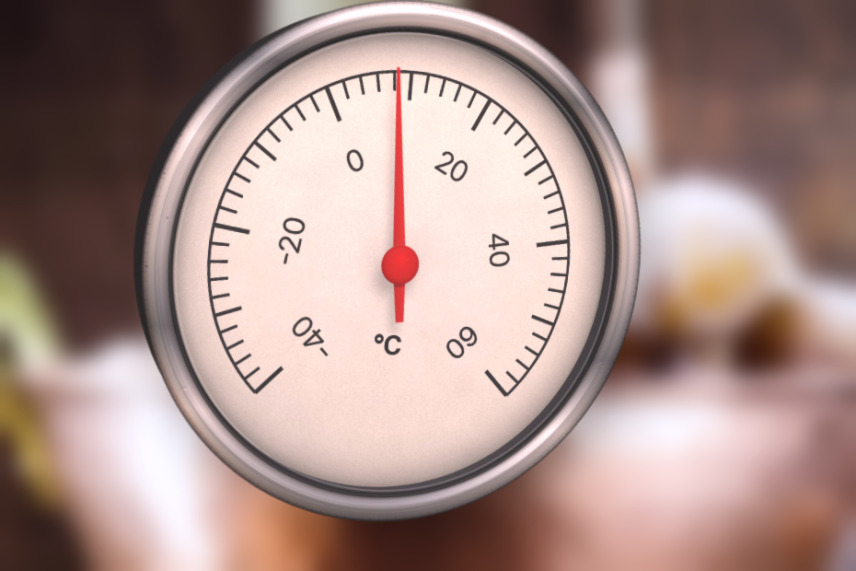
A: 8 °C
